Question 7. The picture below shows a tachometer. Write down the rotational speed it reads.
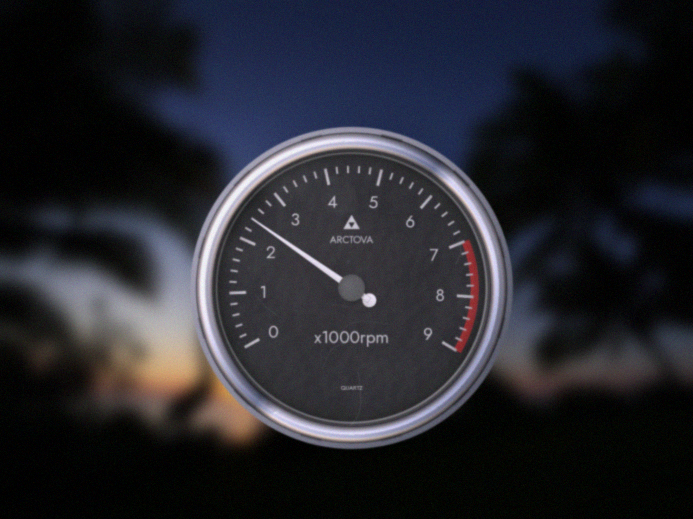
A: 2400 rpm
